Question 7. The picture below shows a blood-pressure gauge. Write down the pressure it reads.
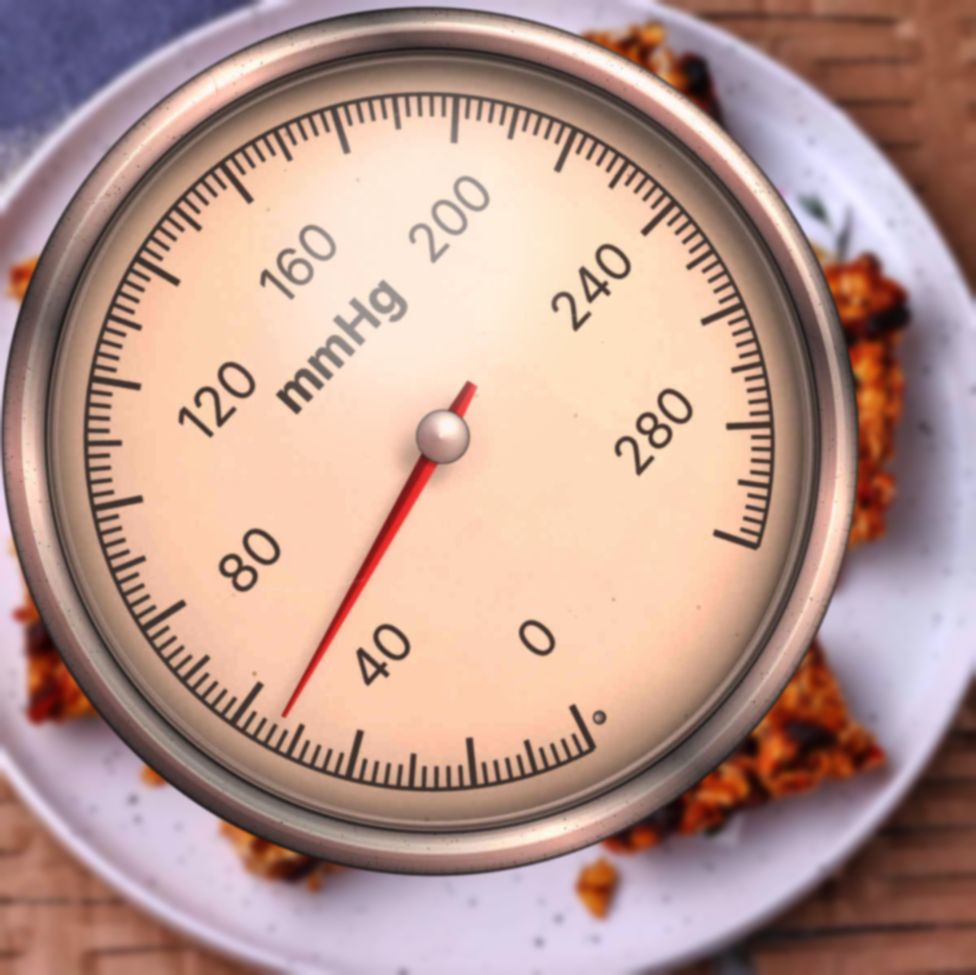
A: 54 mmHg
